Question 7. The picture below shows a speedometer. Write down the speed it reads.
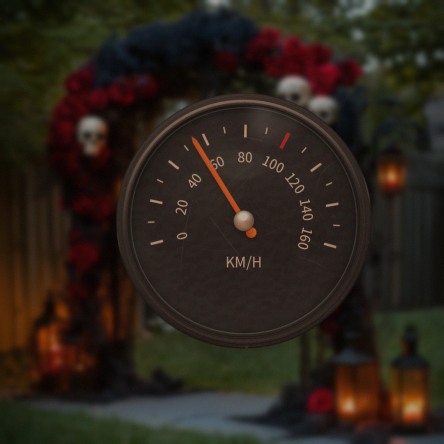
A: 55 km/h
